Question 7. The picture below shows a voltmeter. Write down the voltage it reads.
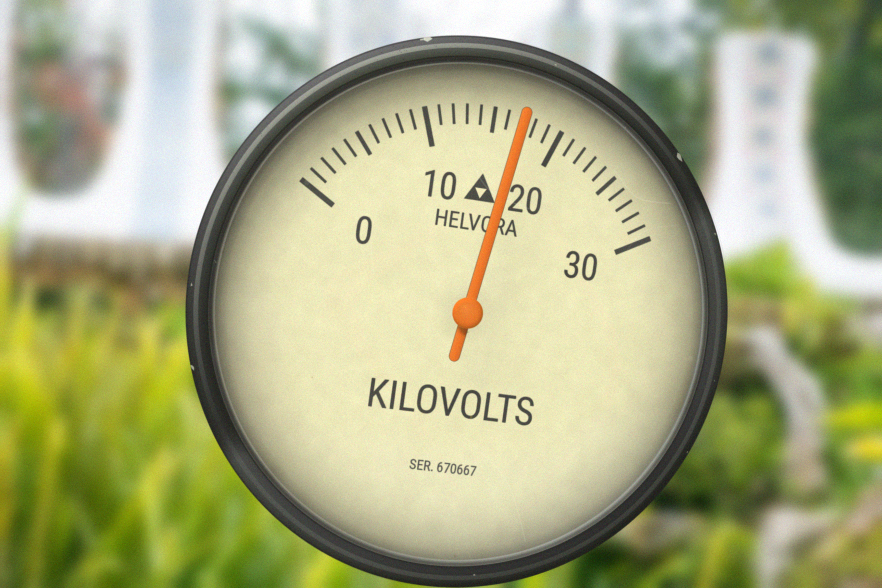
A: 17 kV
